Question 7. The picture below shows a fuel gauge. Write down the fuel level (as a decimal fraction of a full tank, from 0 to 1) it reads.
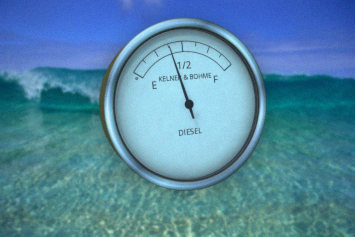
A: 0.375
